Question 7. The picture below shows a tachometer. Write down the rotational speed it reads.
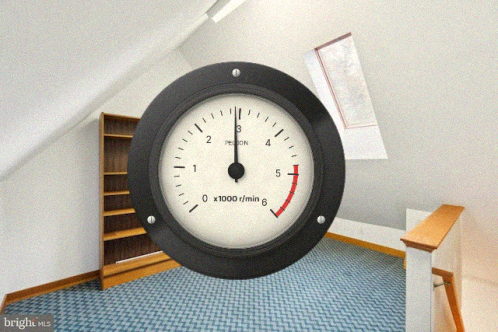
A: 2900 rpm
